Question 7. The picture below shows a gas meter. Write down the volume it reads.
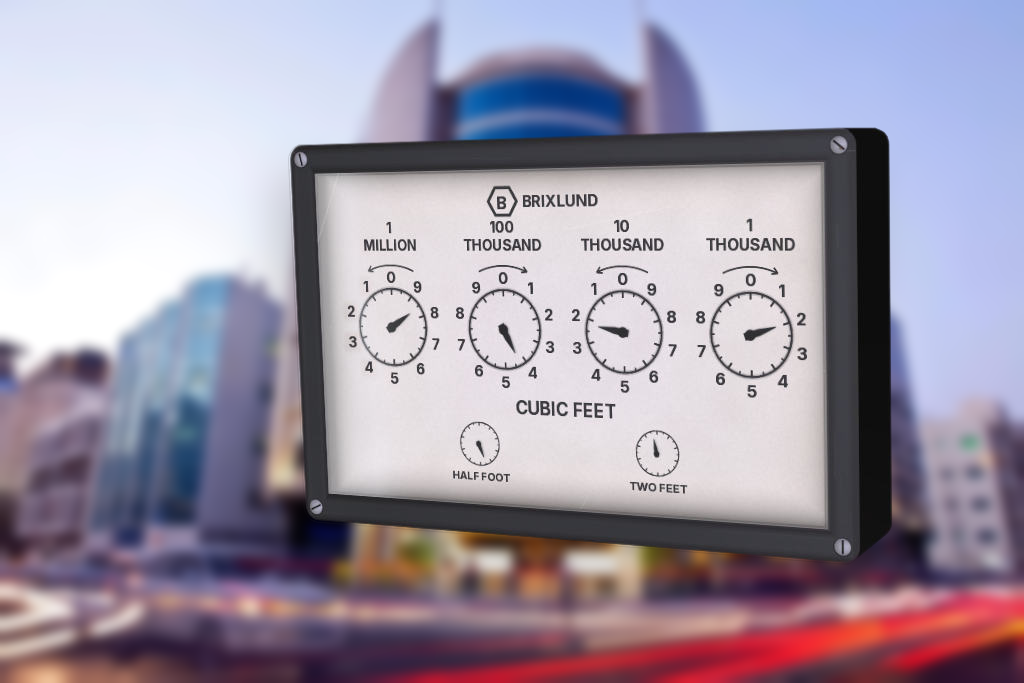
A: 842200 ft³
